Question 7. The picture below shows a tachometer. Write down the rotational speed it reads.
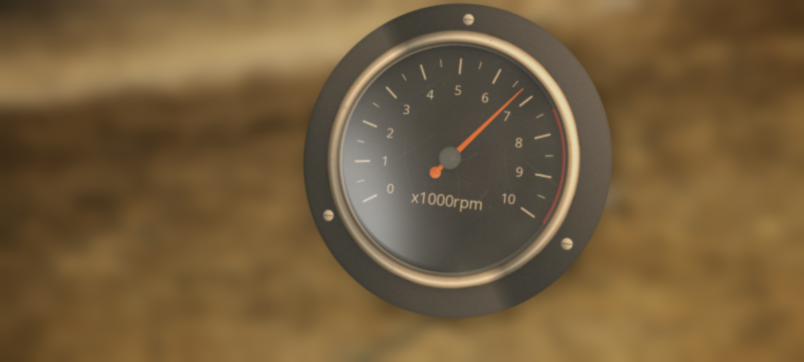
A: 6750 rpm
